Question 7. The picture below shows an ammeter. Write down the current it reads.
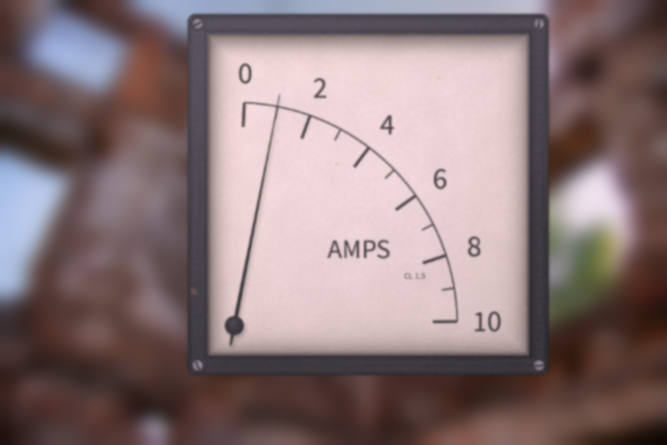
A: 1 A
